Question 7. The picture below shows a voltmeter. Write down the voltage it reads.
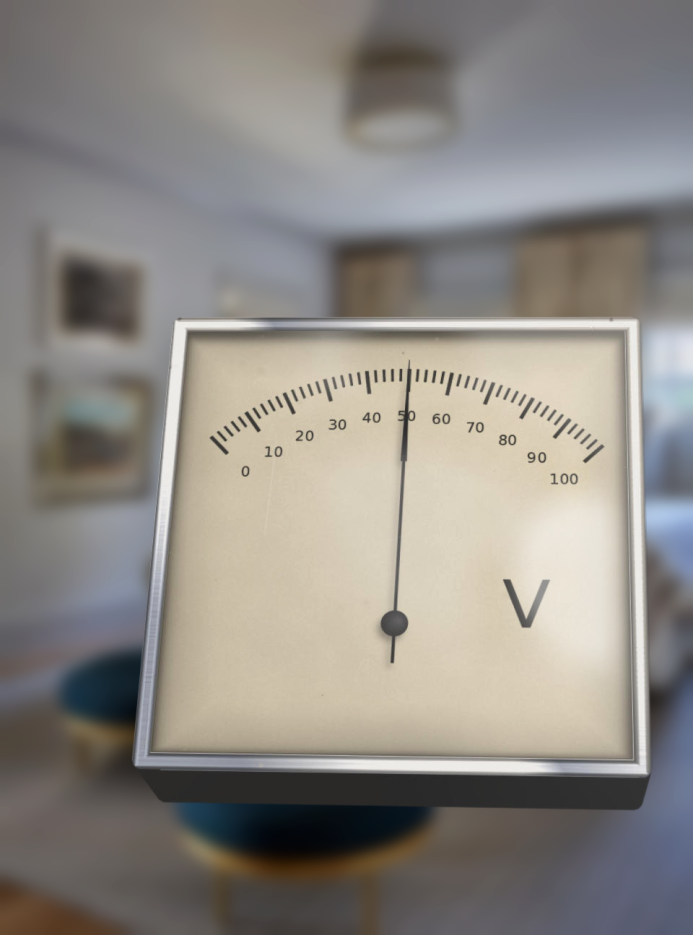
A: 50 V
